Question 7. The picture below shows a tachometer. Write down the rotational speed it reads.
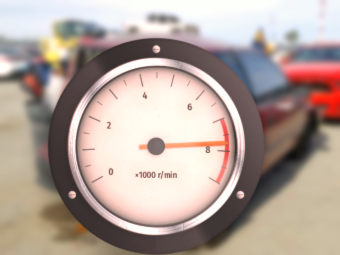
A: 7750 rpm
